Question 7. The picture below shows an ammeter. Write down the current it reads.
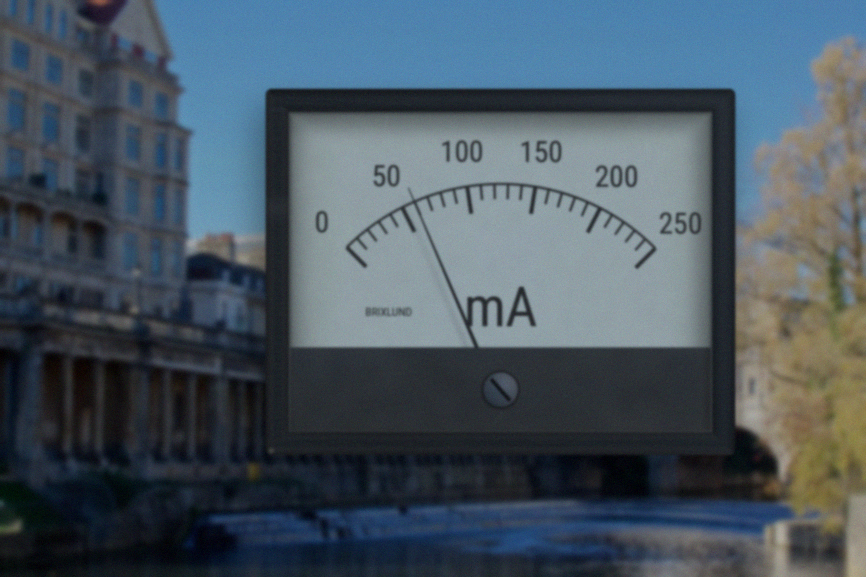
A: 60 mA
